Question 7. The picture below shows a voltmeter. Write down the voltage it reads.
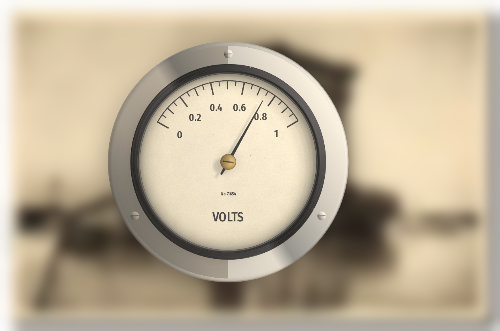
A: 0.75 V
